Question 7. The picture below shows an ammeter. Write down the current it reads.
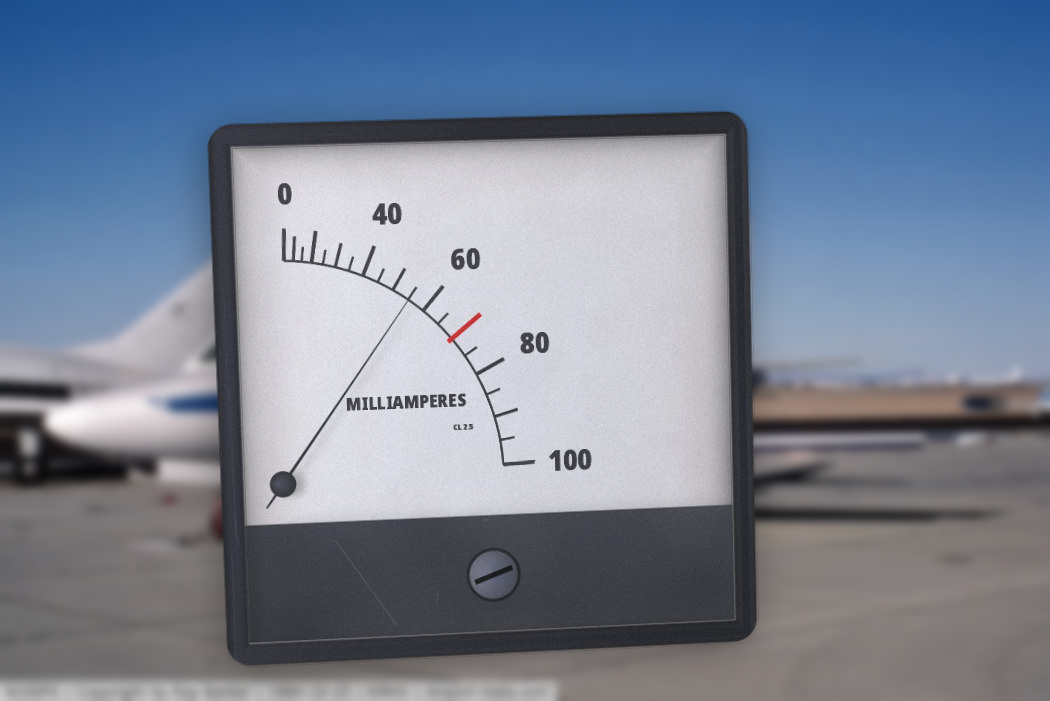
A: 55 mA
